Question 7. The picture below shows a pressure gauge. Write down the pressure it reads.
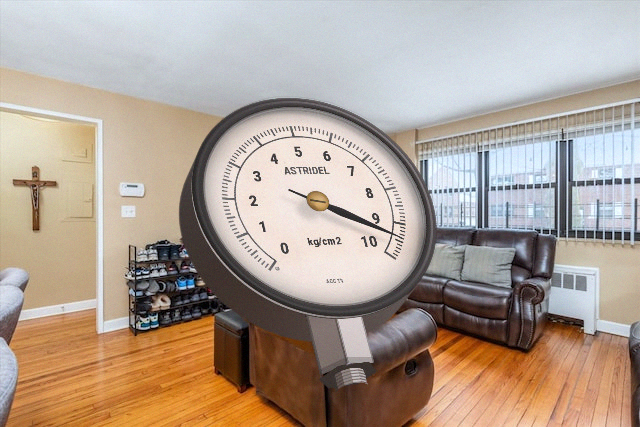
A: 9.5 kg/cm²
